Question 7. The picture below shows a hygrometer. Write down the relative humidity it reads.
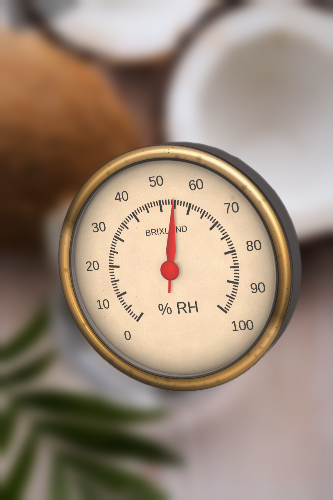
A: 55 %
